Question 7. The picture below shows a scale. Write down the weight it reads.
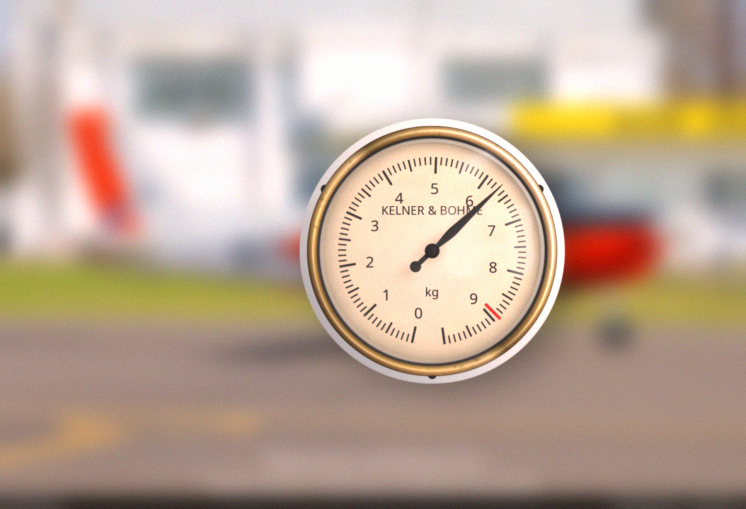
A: 6.3 kg
